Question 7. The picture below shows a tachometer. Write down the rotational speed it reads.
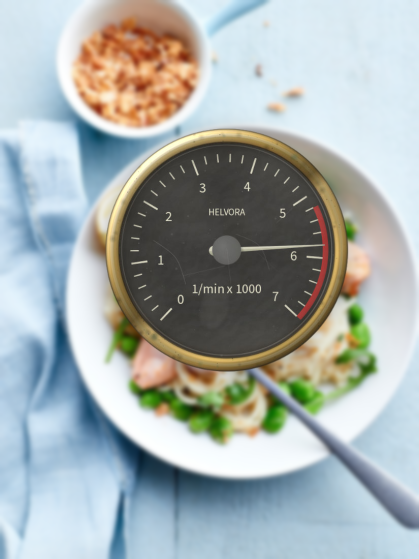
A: 5800 rpm
